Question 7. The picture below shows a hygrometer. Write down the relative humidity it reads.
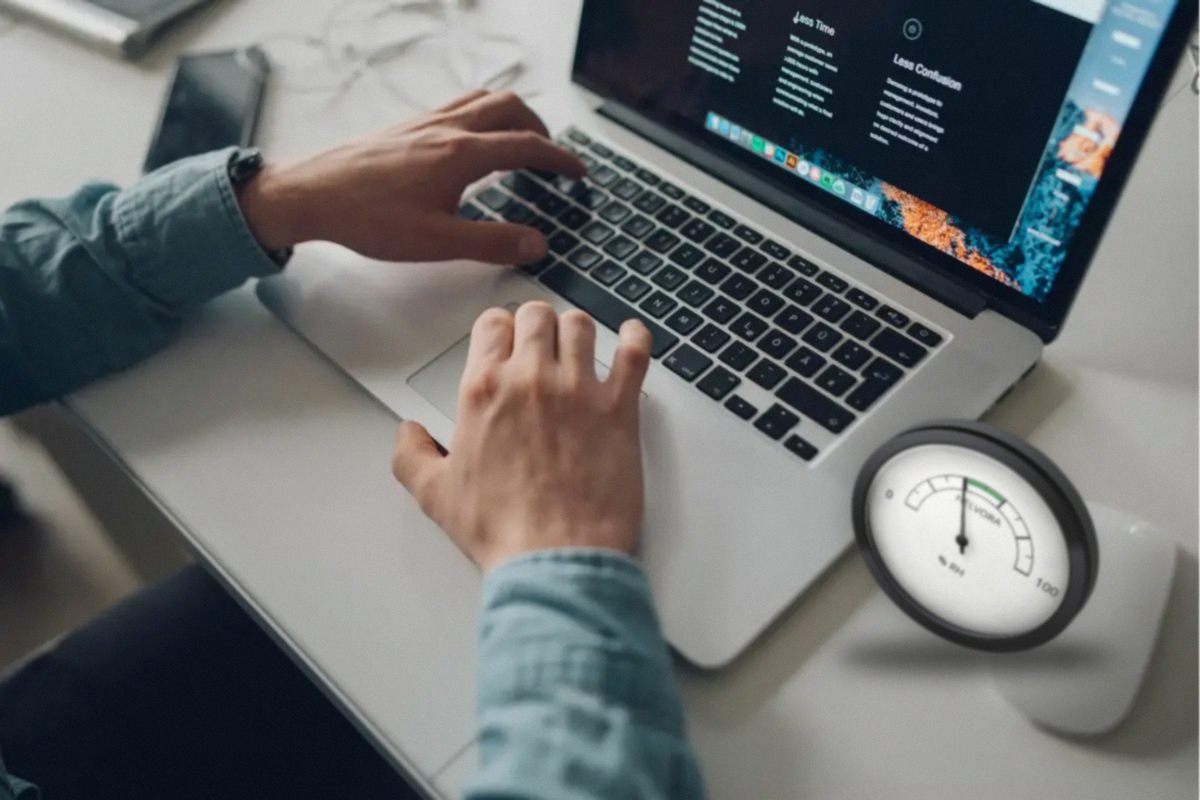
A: 40 %
